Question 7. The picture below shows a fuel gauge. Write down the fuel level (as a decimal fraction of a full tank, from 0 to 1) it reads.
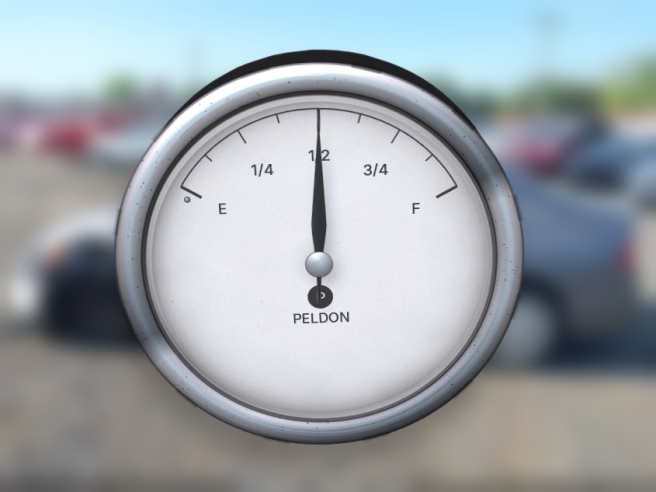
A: 0.5
